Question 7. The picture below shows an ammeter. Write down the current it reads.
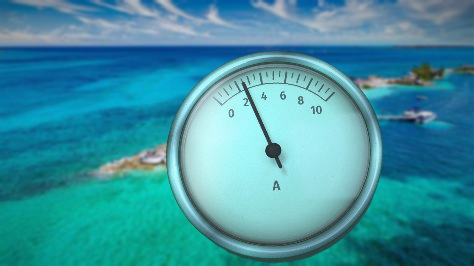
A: 2.5 A
